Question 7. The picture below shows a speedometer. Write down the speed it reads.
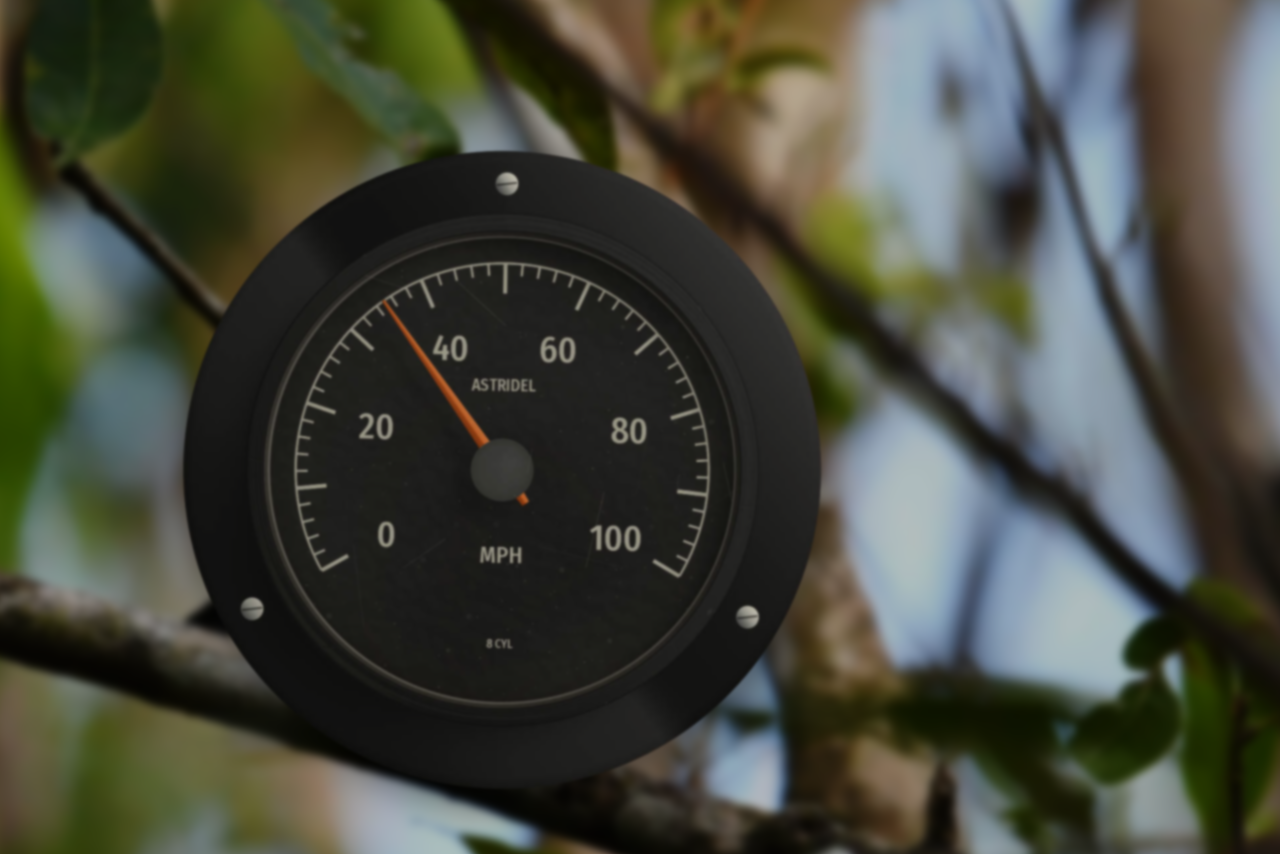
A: 35 mph
